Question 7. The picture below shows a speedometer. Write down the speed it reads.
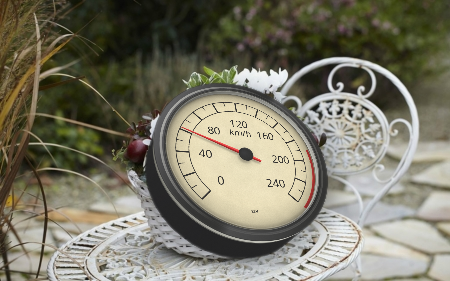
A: 60 km/h
